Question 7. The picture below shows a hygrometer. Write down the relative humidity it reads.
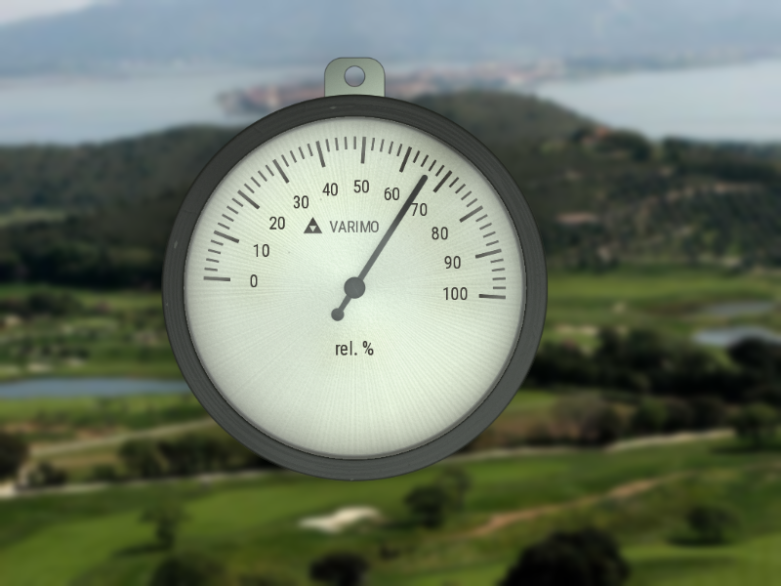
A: 66 %
